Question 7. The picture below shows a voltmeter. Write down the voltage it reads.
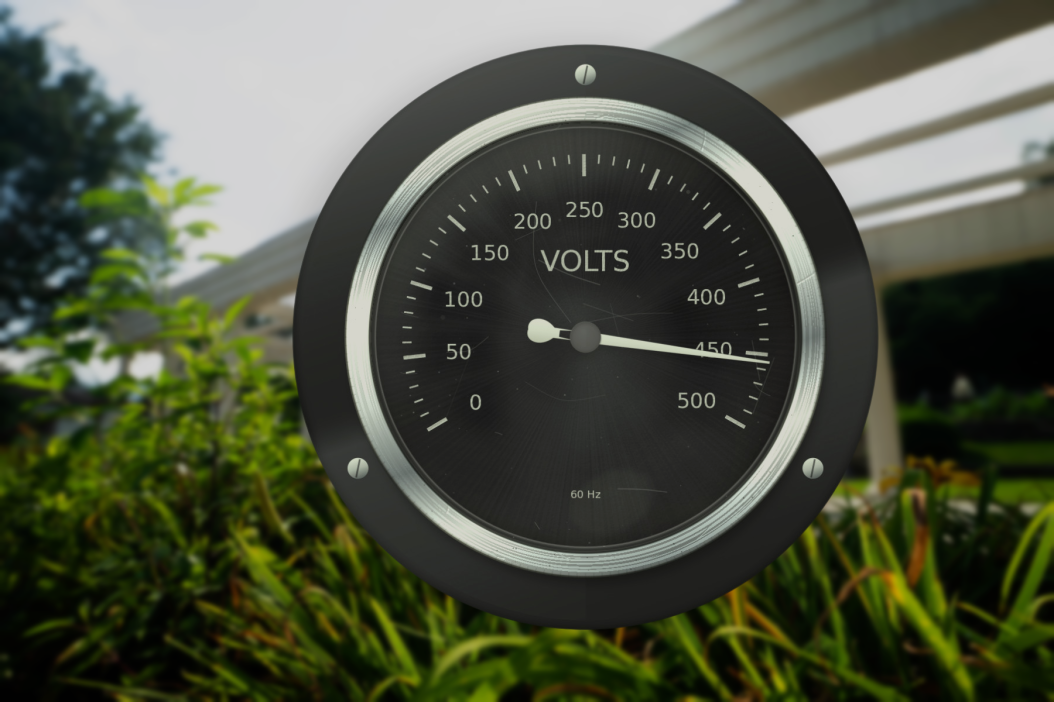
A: 455 V
